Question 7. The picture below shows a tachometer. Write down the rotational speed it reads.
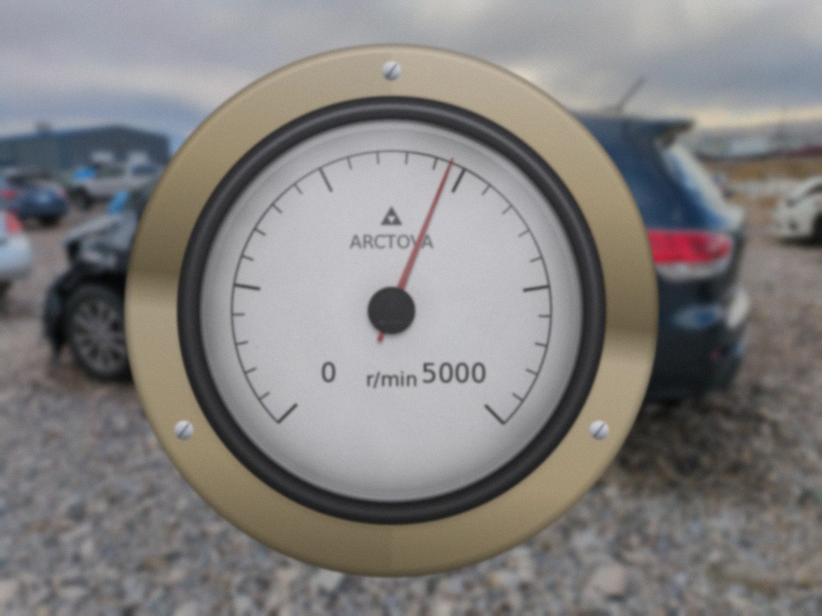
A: 2900 rpm
